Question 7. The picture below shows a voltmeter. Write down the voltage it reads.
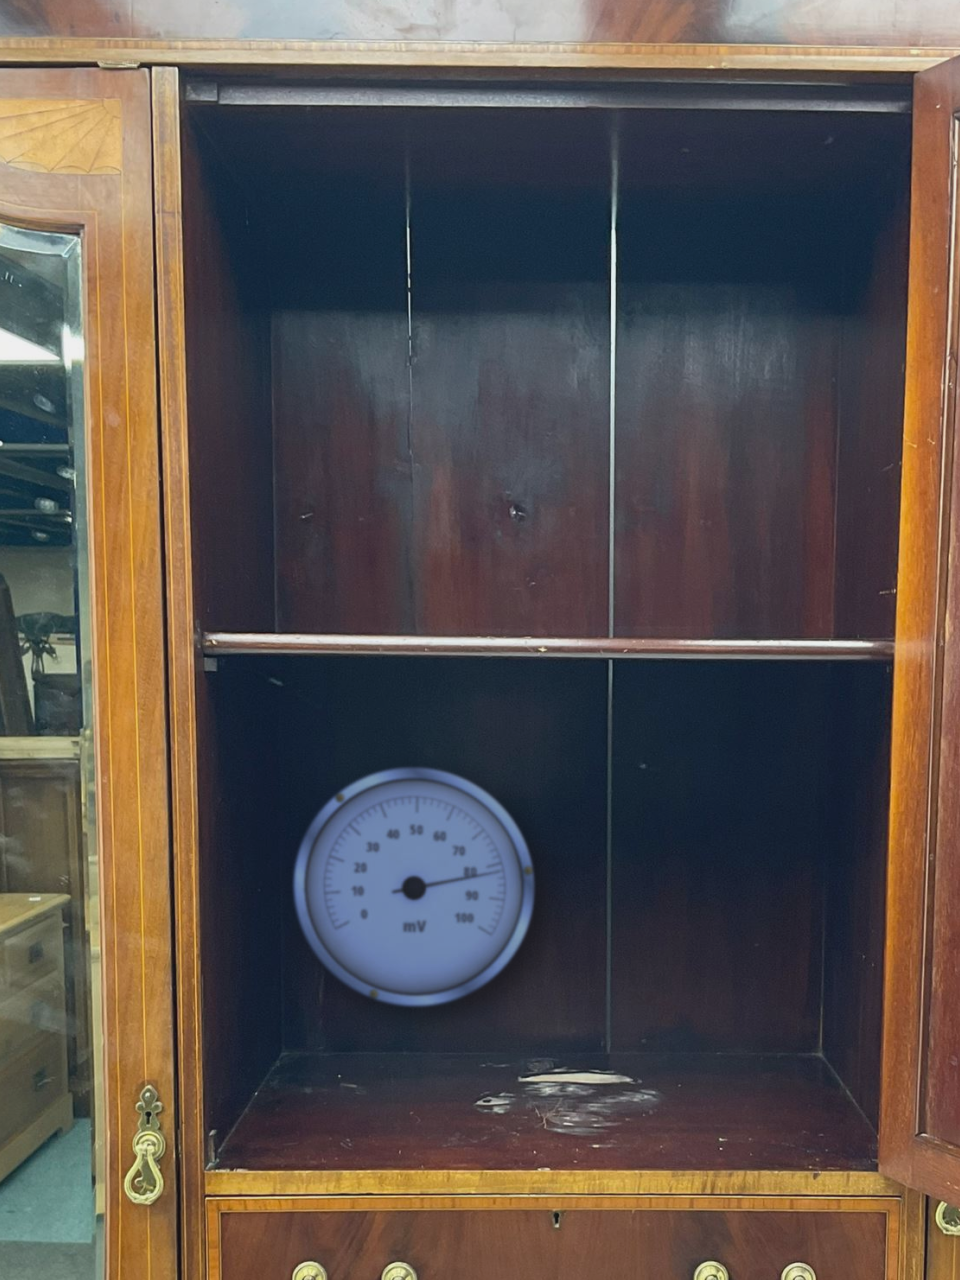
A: 82 mV
